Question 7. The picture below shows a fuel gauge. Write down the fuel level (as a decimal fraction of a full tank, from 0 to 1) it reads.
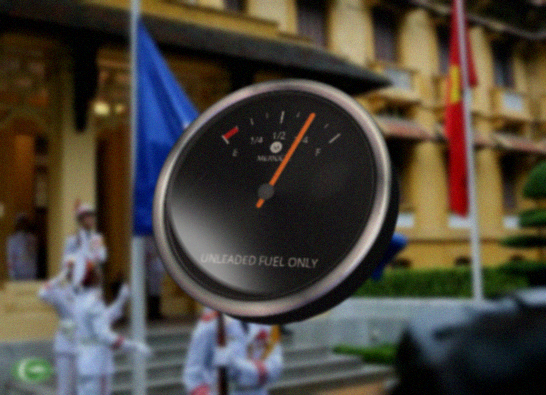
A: 0.75
